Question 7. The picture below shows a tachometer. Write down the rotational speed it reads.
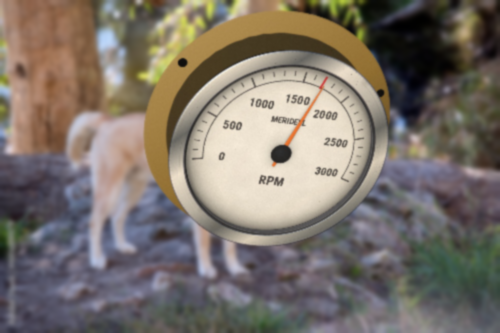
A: 1700 rpm
